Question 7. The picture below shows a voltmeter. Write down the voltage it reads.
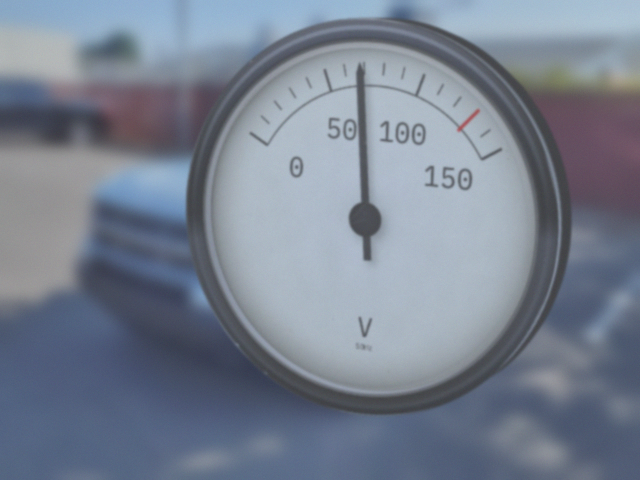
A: 70 V
